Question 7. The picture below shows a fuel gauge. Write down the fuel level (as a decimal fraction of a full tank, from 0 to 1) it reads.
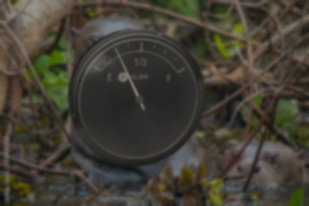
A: 0.25
